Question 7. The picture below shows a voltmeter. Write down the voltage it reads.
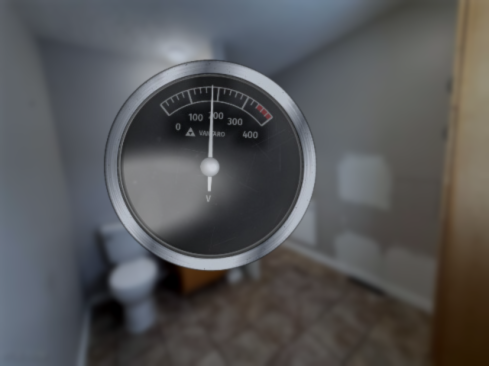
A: 180 V
